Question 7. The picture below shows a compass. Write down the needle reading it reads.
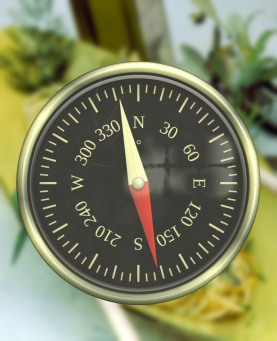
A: 167.5 °
